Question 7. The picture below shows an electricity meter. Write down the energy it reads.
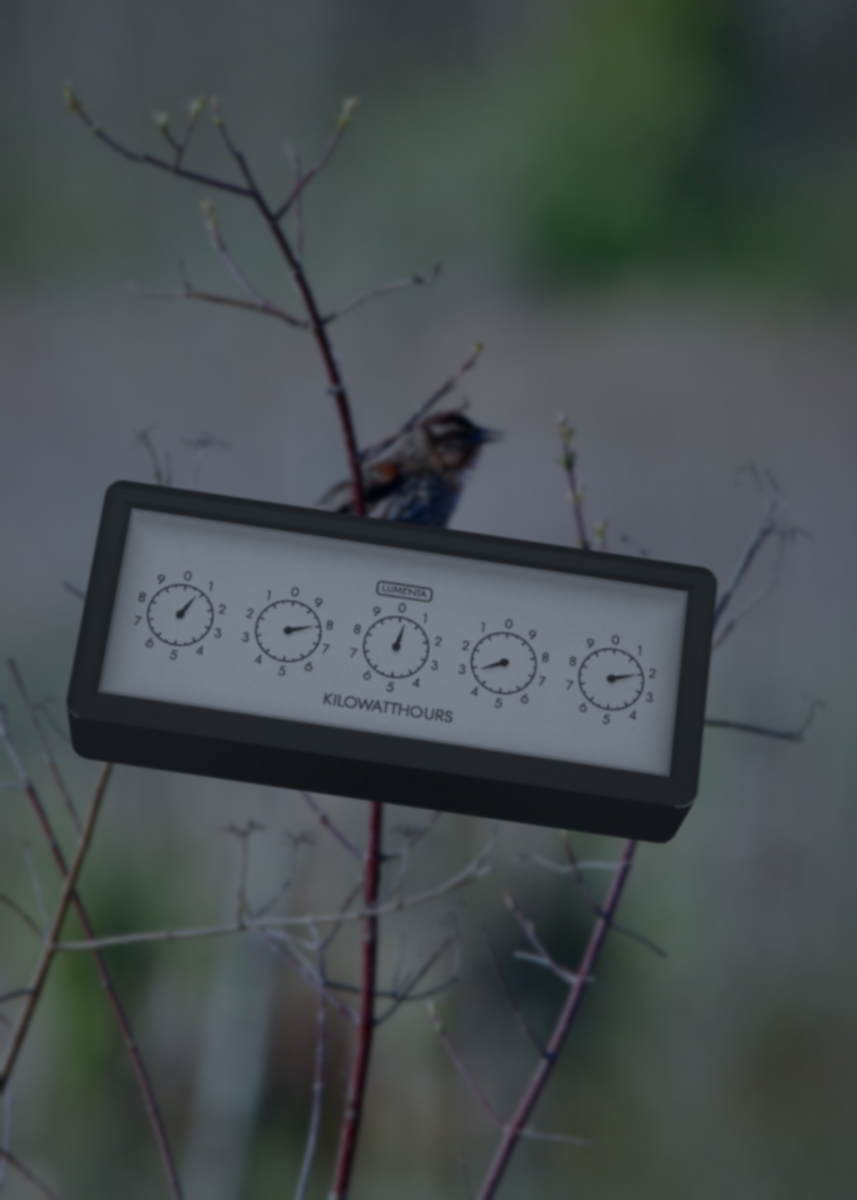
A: 8032 kWh
